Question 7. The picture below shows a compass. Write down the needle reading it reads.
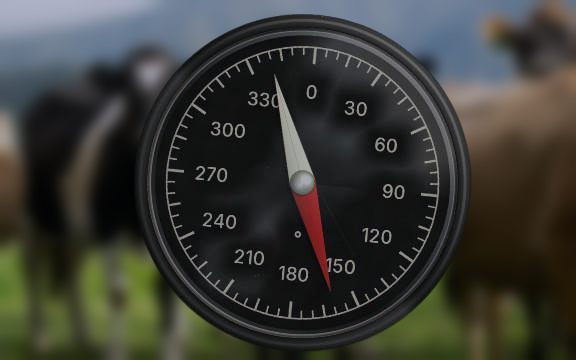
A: 160 °
